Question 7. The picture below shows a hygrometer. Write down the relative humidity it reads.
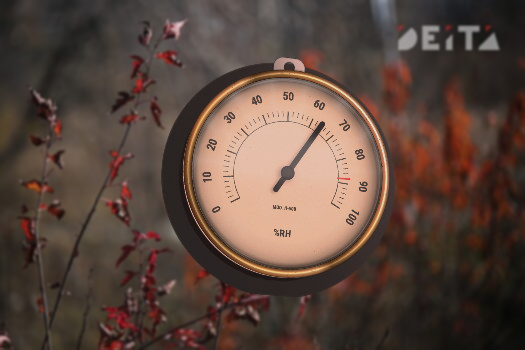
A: 64 %
